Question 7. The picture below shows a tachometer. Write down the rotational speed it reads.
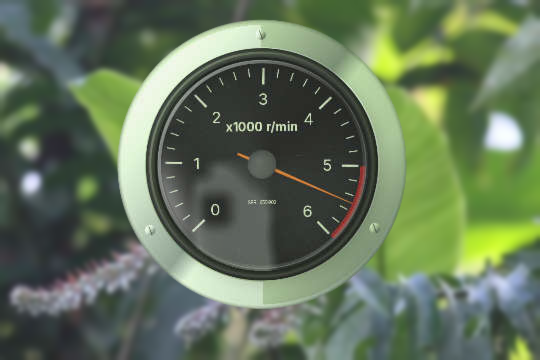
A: 5500 rpm
